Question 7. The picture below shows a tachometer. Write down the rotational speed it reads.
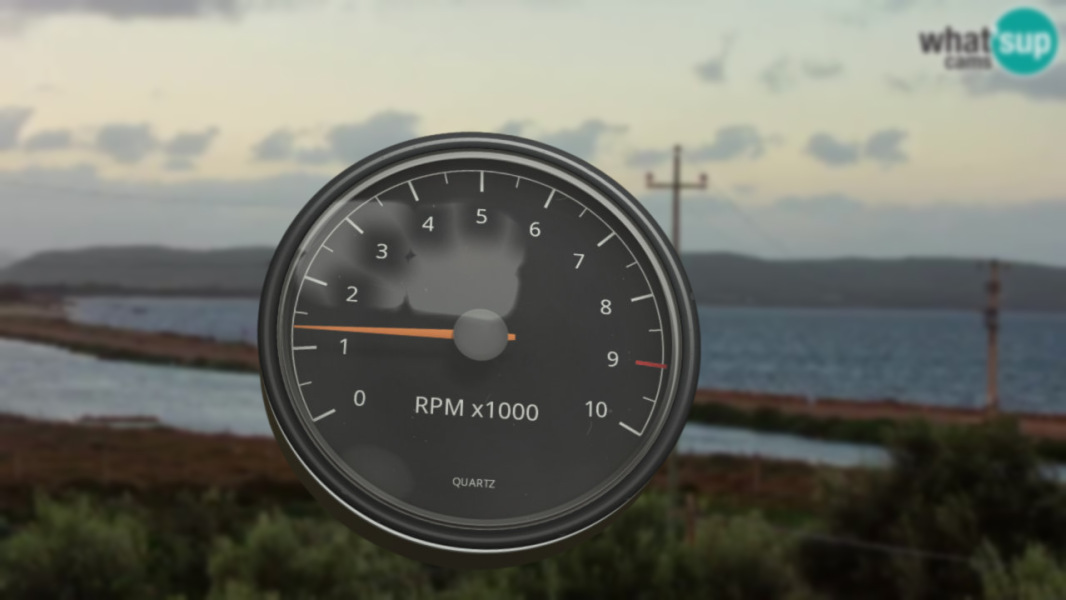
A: 1250 rpm
